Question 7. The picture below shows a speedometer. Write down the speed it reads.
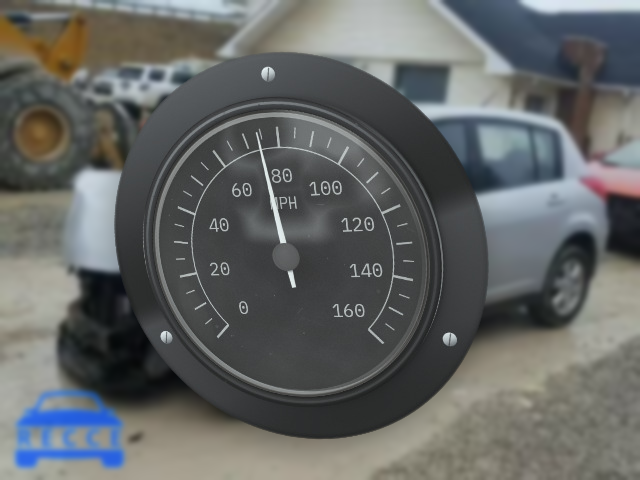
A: 75 mph
